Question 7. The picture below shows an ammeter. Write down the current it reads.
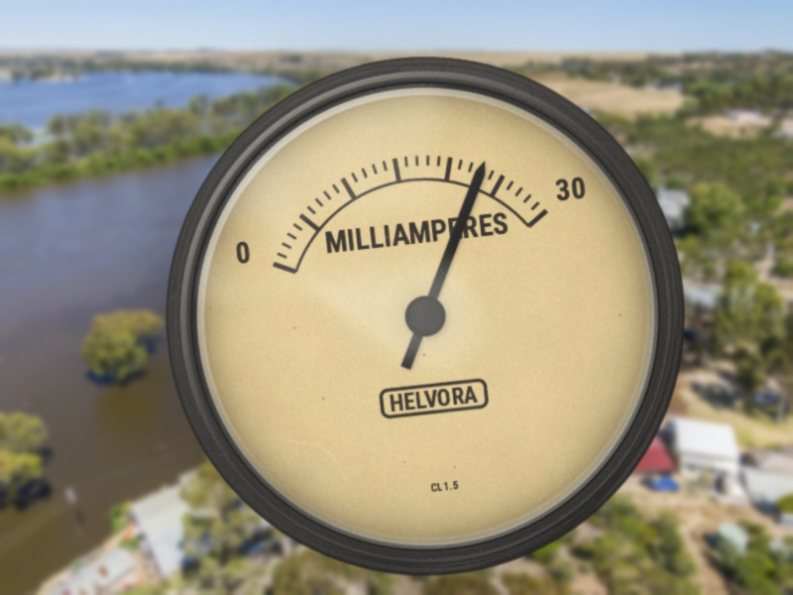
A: 23 mA
